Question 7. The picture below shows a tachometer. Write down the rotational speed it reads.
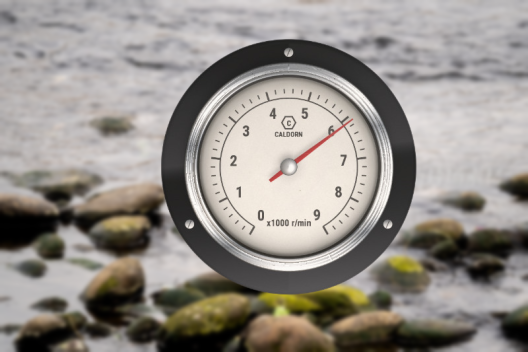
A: 6100 rpm
